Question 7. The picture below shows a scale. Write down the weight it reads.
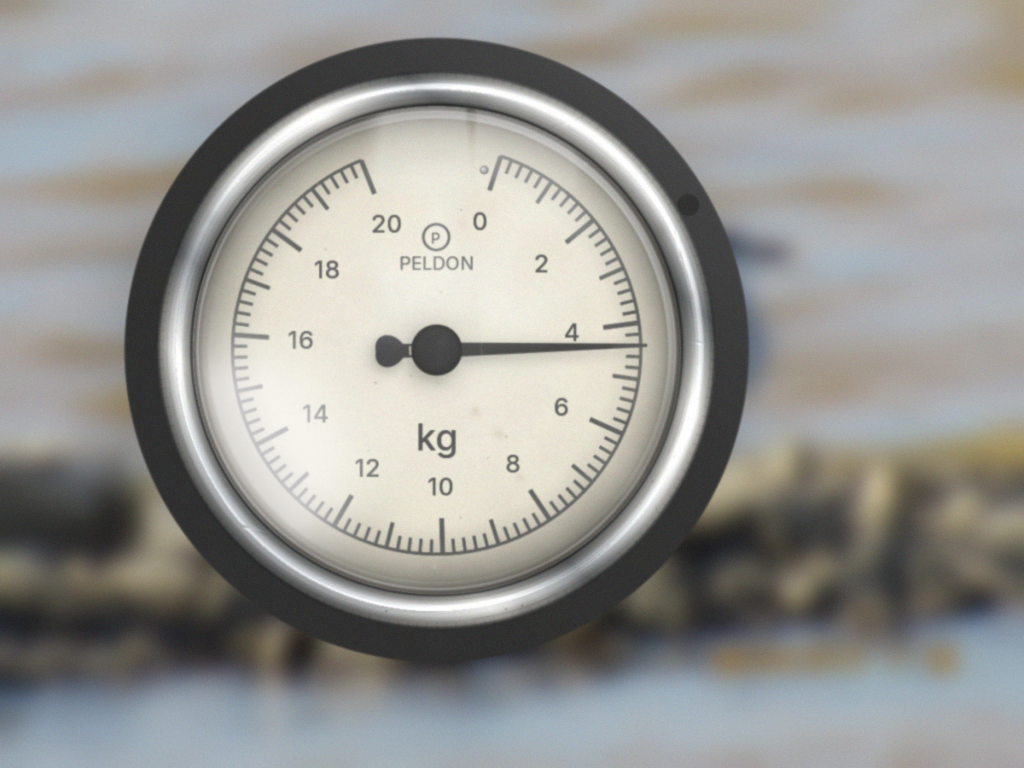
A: 4.4 kg
